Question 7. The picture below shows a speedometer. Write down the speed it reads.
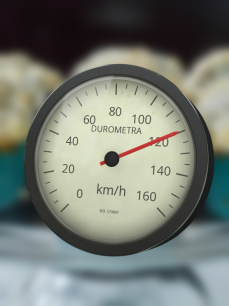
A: 120 km/h
